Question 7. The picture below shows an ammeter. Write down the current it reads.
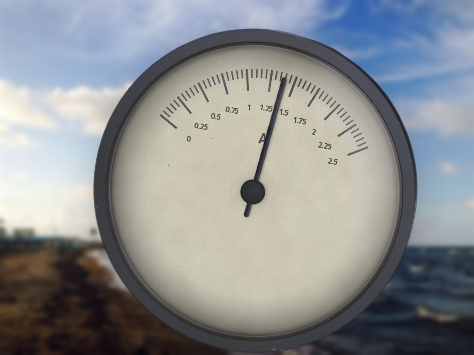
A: 1.4 A
